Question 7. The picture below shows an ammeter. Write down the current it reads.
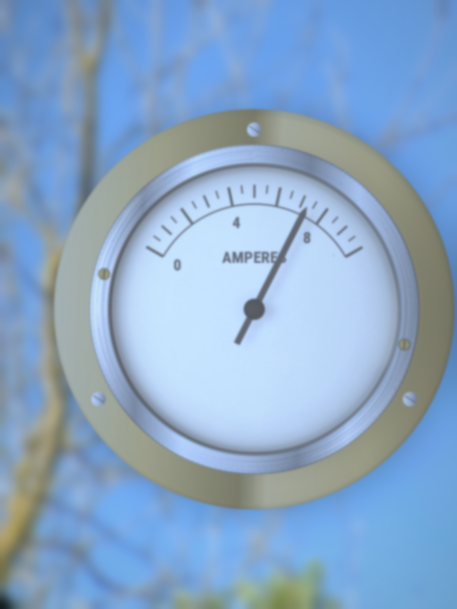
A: 7.25 A
